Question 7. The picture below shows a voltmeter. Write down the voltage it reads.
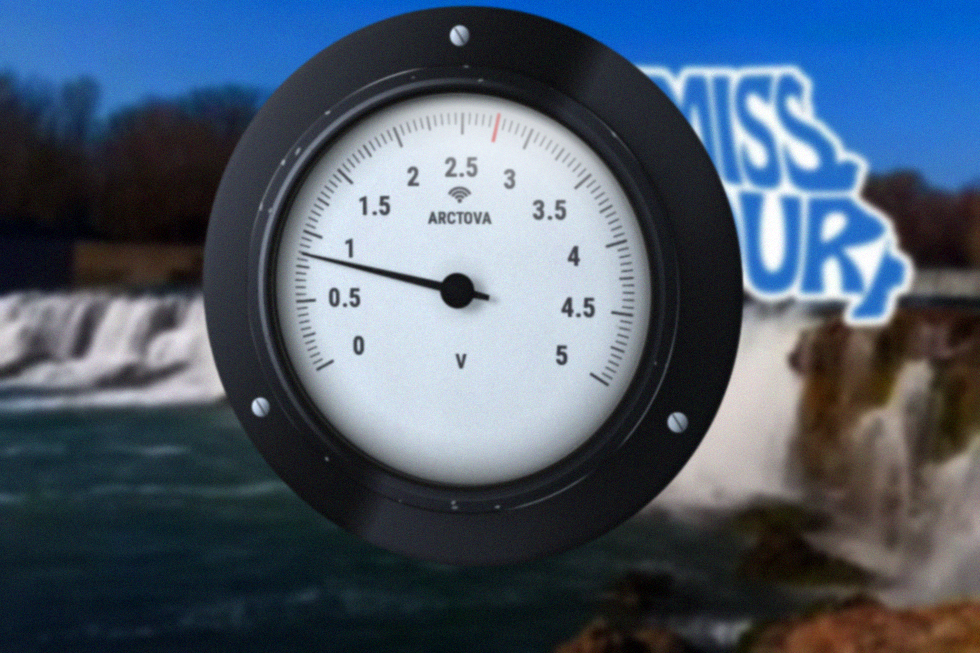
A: 0.85 V
